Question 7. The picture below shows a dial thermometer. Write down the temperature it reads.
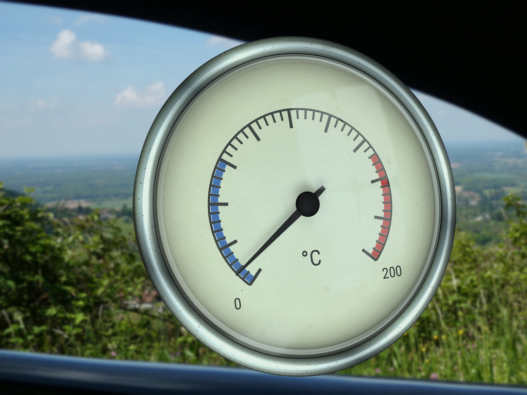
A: 8 °C
